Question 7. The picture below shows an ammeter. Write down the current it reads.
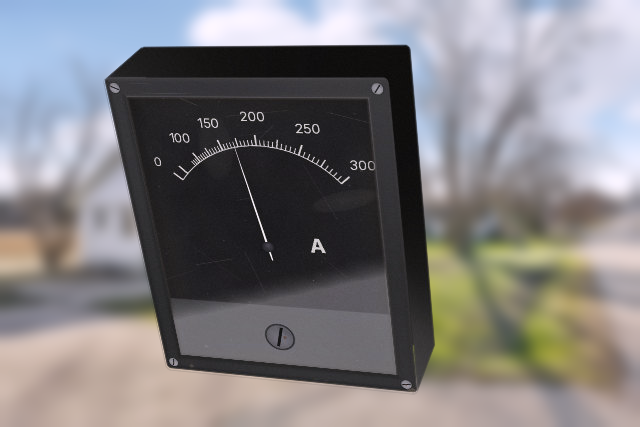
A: 175 A
